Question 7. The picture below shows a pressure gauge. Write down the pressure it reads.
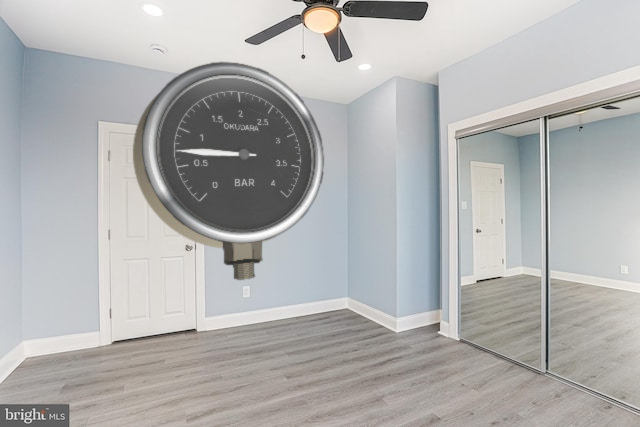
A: 0.7 bar
